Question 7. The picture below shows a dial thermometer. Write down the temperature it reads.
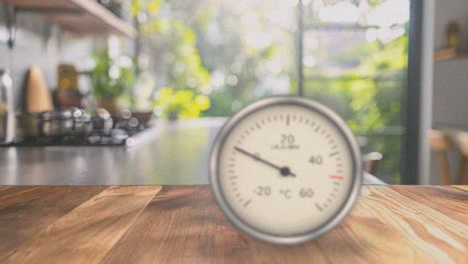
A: 0 °C
